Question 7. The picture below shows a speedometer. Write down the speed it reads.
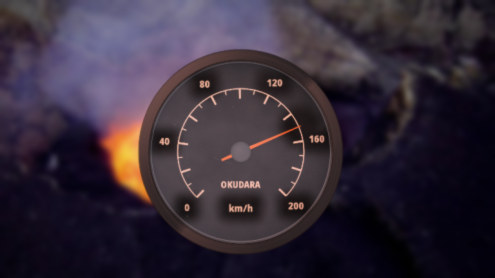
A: 150 km/h
